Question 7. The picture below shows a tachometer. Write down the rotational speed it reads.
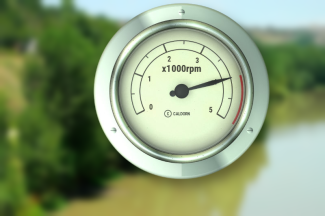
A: 4000 rpm
